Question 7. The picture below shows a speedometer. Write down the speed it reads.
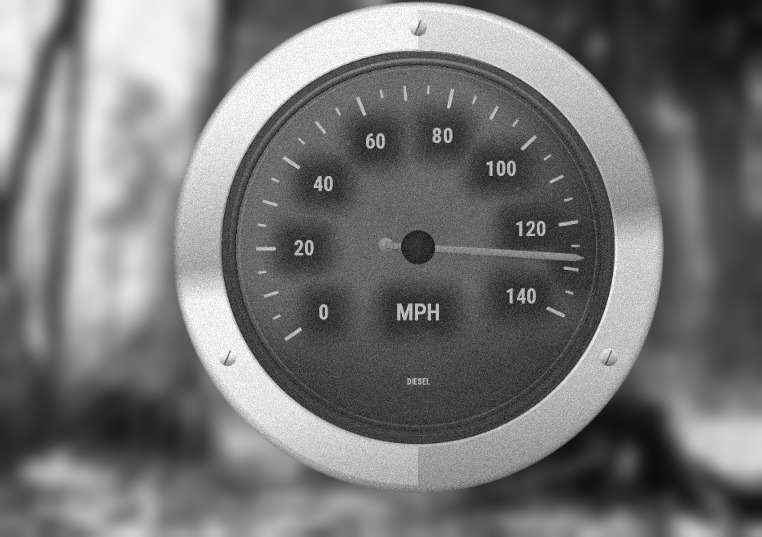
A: 127.5 mph
